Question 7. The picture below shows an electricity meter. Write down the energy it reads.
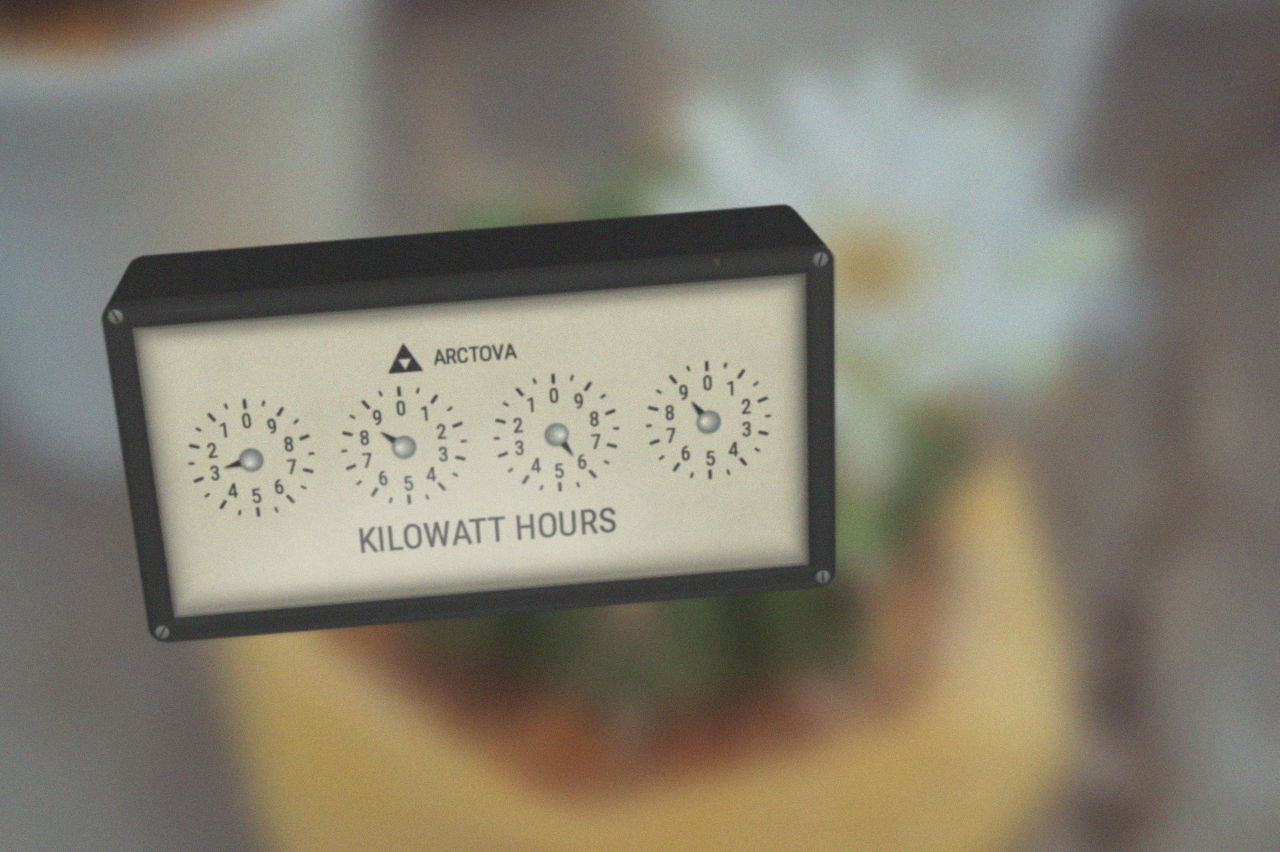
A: 2859 kWh
